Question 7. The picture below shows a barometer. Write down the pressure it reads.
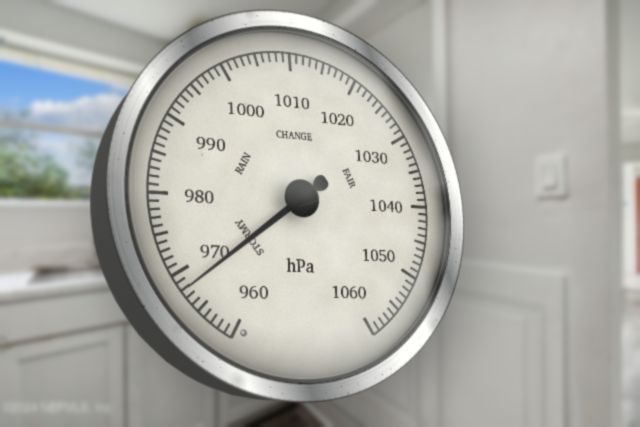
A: 968 hPa
